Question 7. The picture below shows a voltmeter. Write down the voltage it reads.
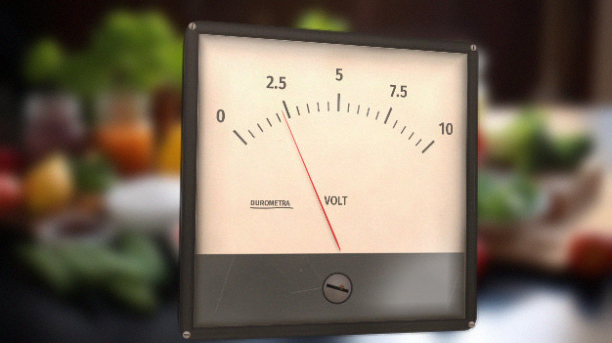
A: 2.25 V
